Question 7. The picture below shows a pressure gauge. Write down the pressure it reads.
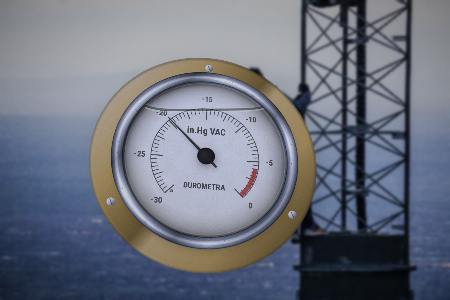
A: -20 inHg
